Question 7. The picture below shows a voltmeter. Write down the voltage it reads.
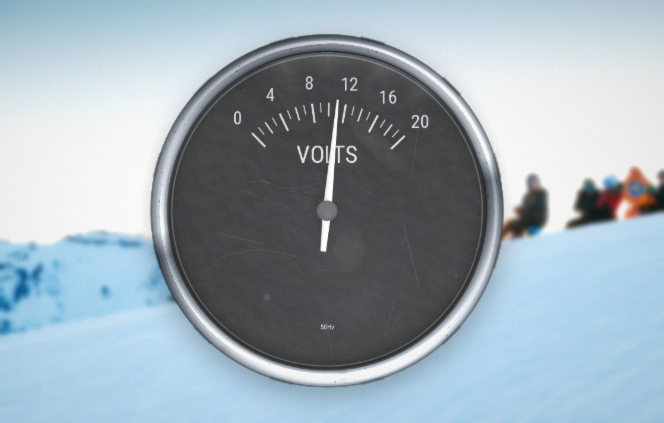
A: 11 V
